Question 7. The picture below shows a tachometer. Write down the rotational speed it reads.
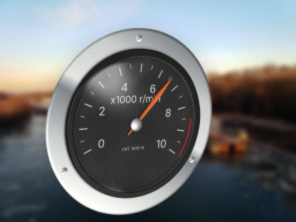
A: 6500 rpm
